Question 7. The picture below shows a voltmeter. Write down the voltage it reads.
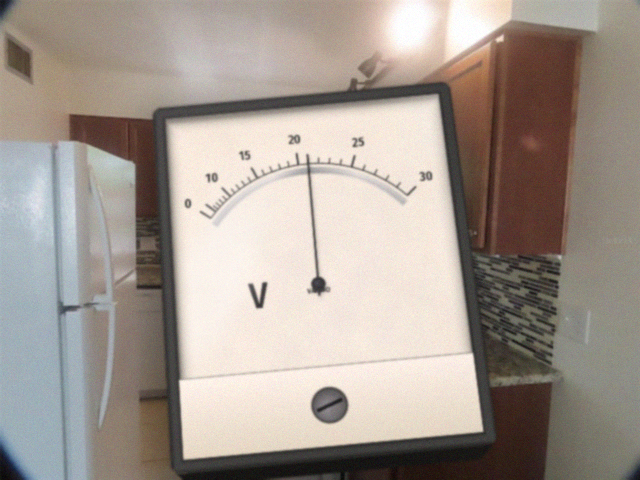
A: 21 V
